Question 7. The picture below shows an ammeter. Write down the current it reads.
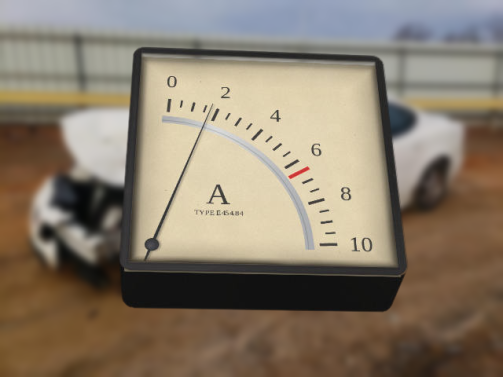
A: 1.75 A
